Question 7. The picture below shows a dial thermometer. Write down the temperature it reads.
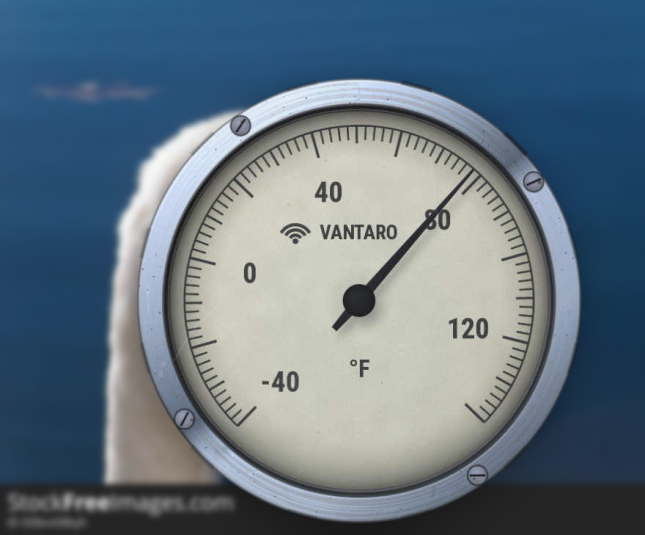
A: 78 °F
